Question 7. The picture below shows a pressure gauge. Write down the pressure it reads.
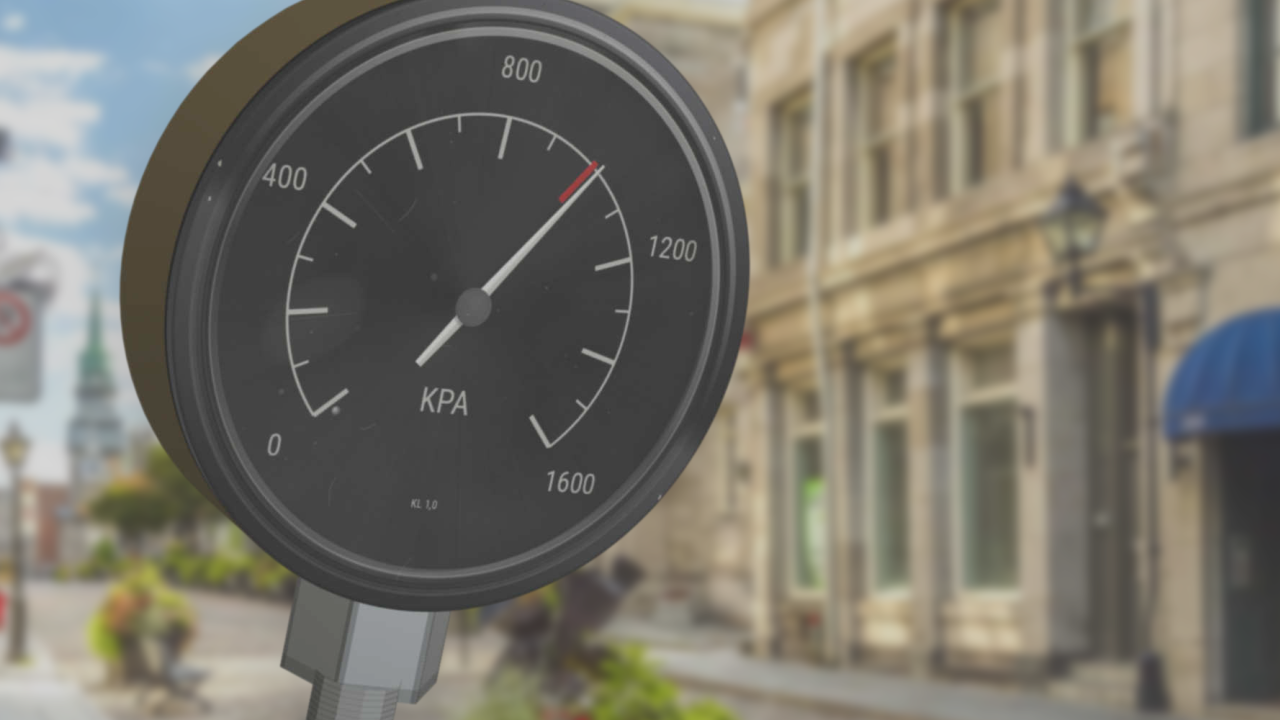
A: 1000 kPa
